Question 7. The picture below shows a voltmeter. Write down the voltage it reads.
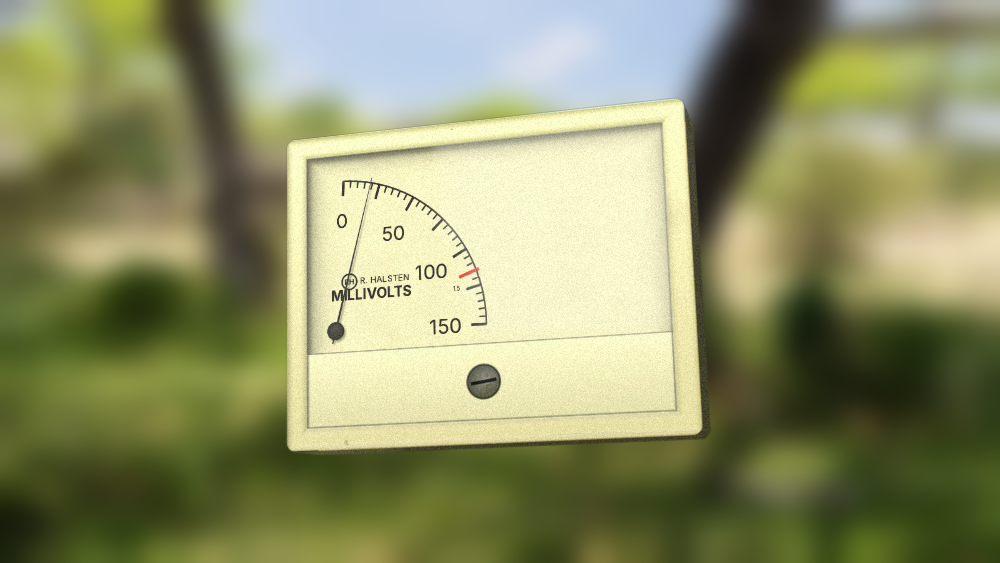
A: 20 mV
